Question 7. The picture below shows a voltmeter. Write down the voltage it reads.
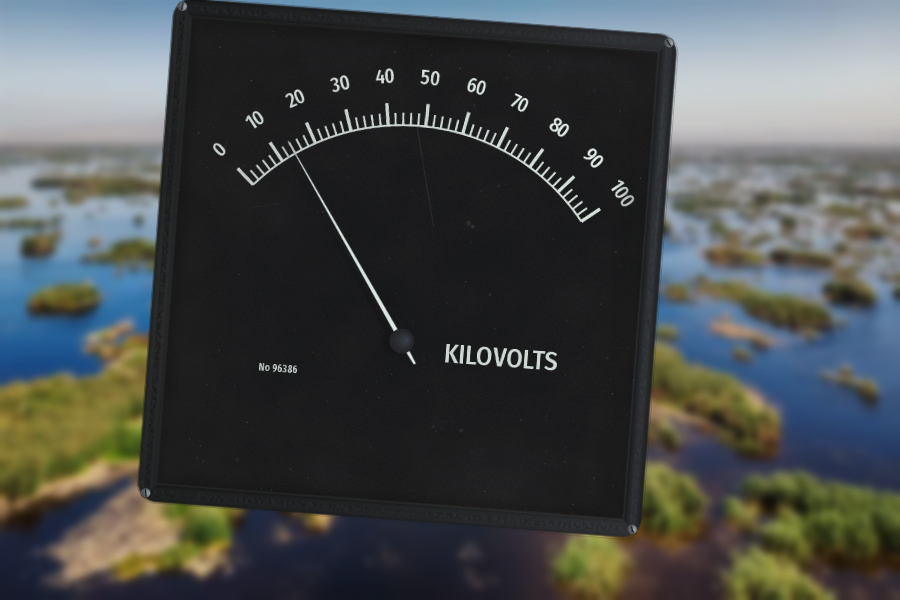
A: 14 kV
